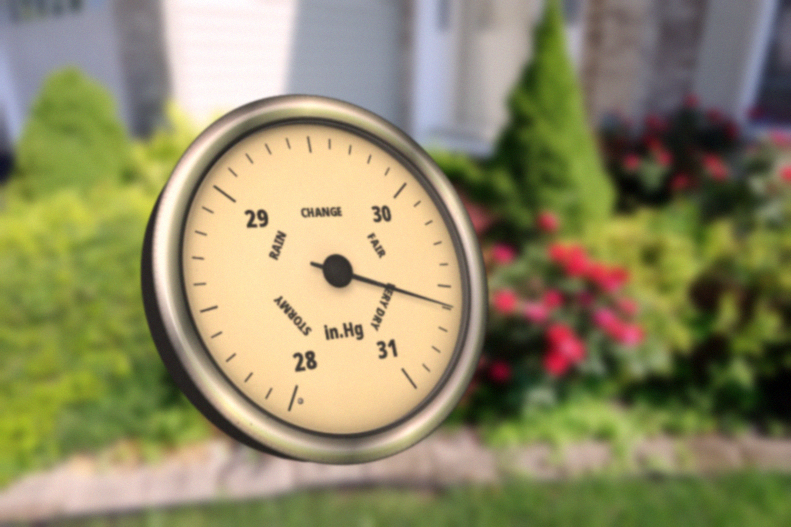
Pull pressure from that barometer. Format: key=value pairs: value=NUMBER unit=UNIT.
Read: value=30.6 unit=inHg
